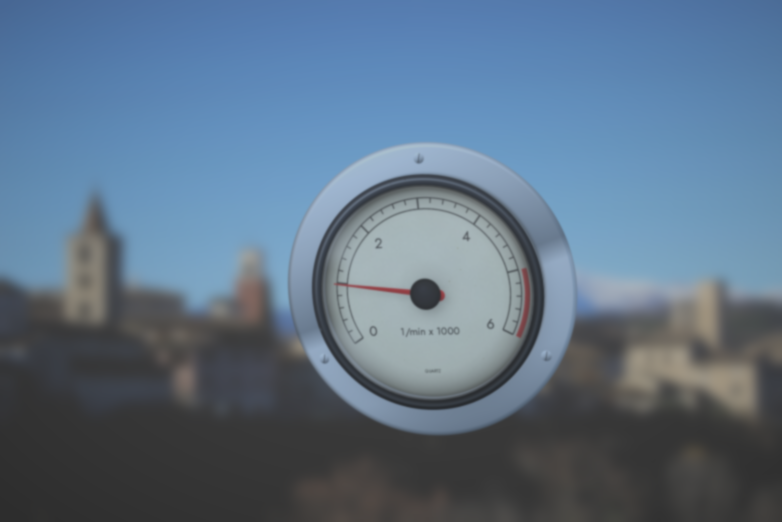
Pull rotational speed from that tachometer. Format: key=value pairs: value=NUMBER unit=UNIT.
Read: value=1000 unit=rpm
